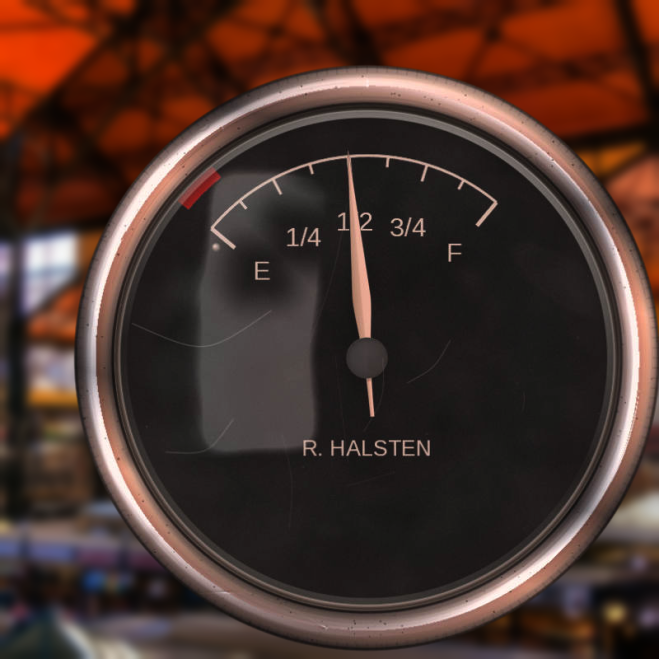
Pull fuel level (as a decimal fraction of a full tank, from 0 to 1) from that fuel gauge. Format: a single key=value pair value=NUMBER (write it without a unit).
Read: value=0.5
